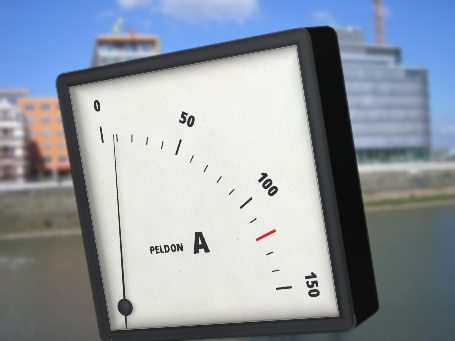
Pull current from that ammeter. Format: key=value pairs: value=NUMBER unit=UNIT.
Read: value=10 unit=A
